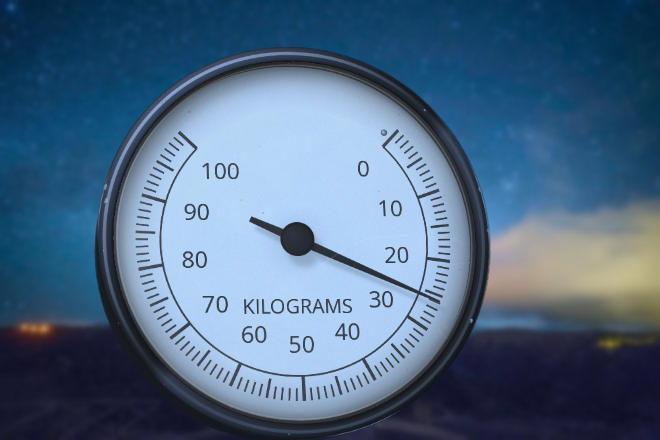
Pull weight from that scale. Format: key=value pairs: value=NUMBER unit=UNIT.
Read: value=26 unit=kg
